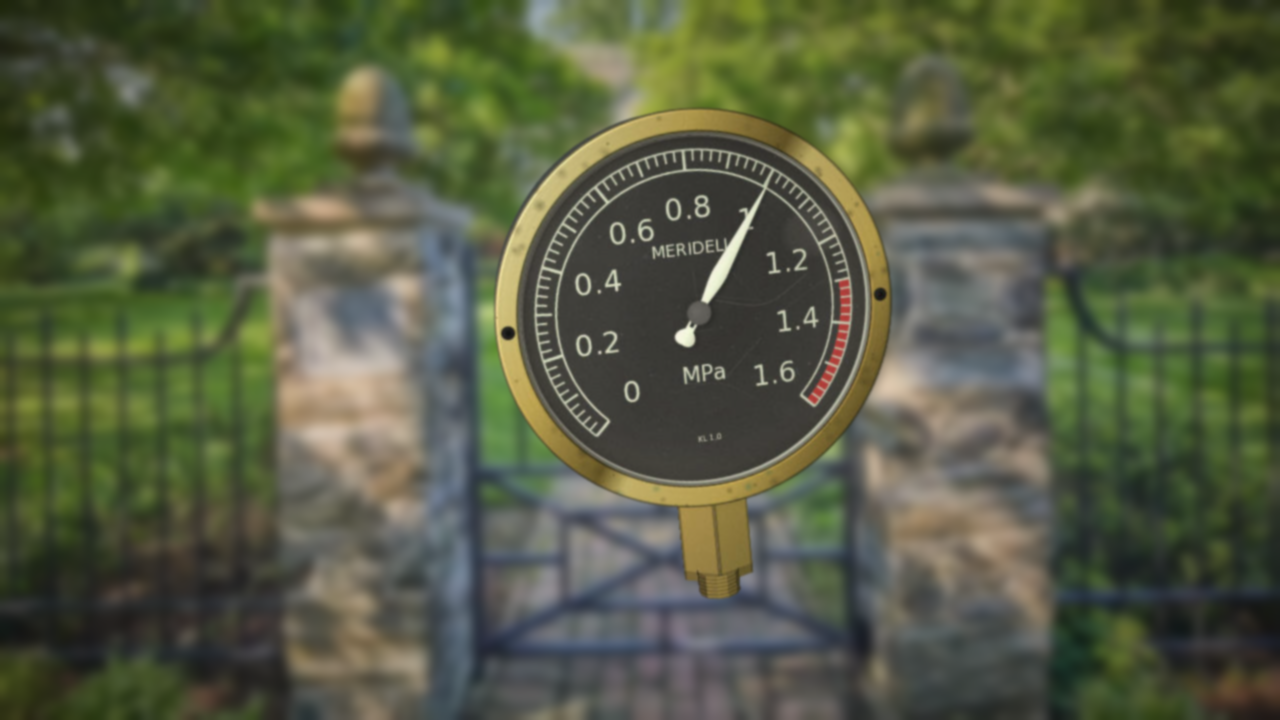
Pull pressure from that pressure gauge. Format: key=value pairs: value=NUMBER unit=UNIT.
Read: value=1 unit=MPa
